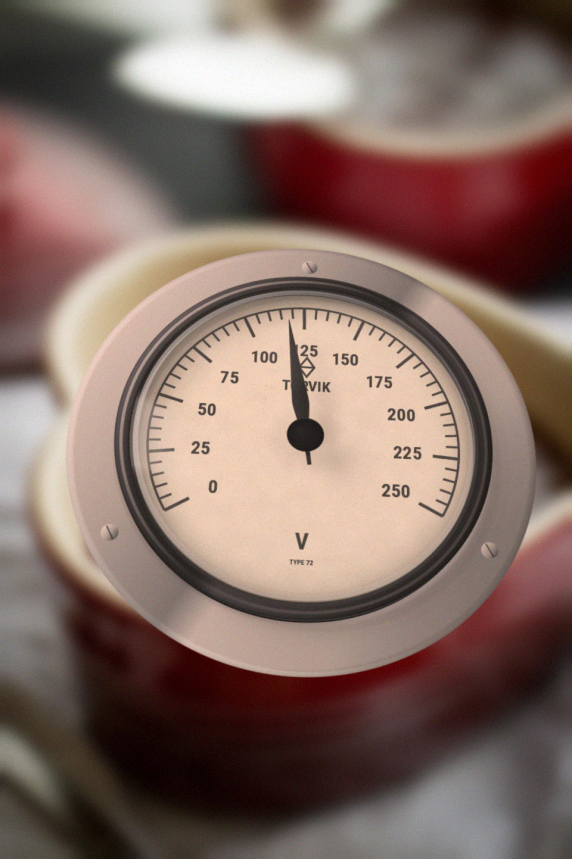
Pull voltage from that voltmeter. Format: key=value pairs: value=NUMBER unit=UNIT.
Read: value=117.5 unit=V
